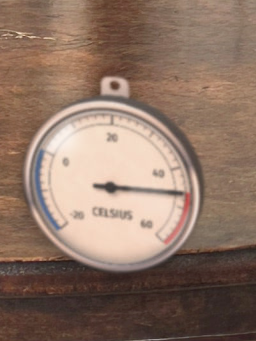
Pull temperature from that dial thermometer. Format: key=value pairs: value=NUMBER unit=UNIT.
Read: value=46 unit=°C
